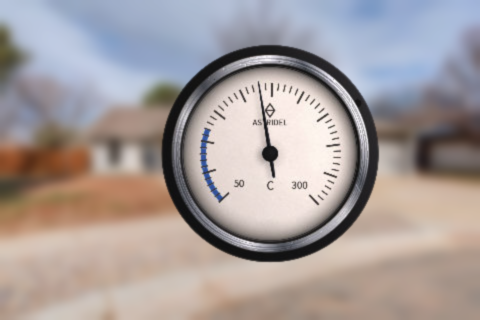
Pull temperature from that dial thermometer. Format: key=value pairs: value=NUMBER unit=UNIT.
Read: value=165 unit=°C
